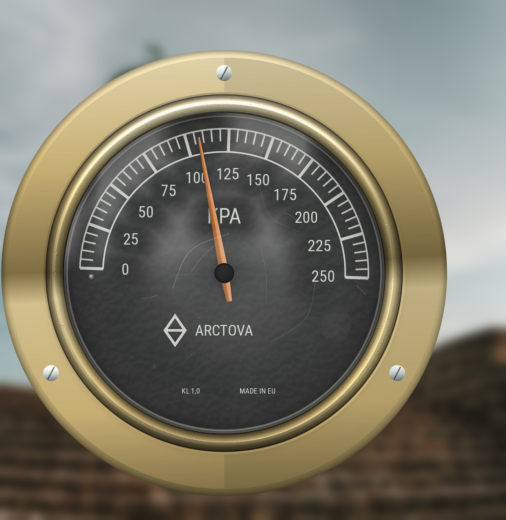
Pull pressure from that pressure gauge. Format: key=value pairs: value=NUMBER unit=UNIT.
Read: value=107.5 unit=kPa
